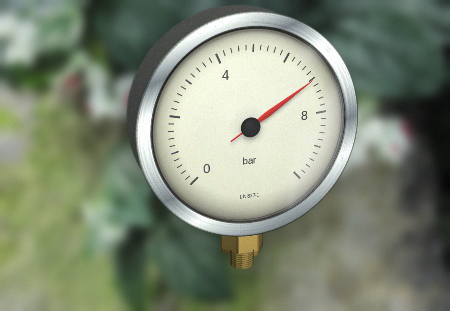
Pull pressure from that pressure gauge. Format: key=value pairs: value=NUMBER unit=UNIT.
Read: value=7 unit=bar
